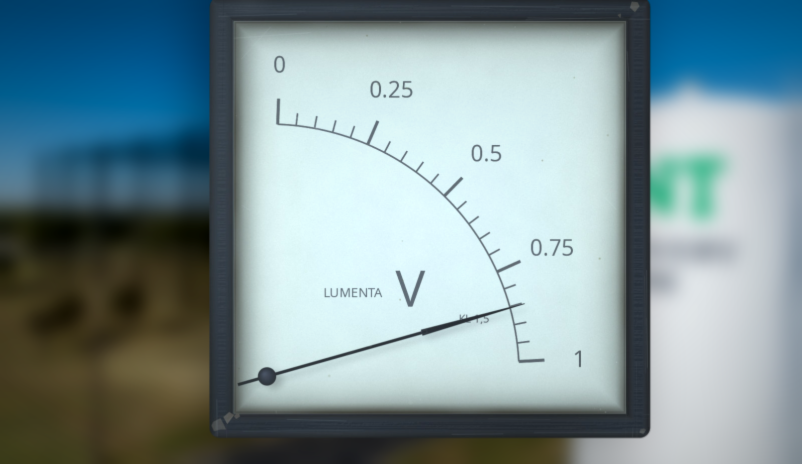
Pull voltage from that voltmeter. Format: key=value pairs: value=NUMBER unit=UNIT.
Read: value=0.85 unit=V
